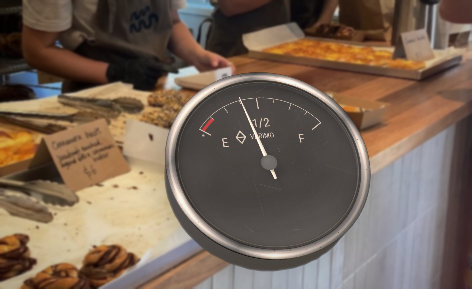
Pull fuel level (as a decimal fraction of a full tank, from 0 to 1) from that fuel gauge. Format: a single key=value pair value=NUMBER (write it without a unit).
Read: value=0.375
